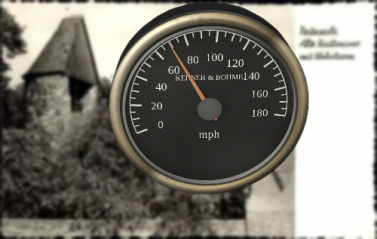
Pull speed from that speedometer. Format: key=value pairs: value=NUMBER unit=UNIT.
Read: value=70 unit=mph
